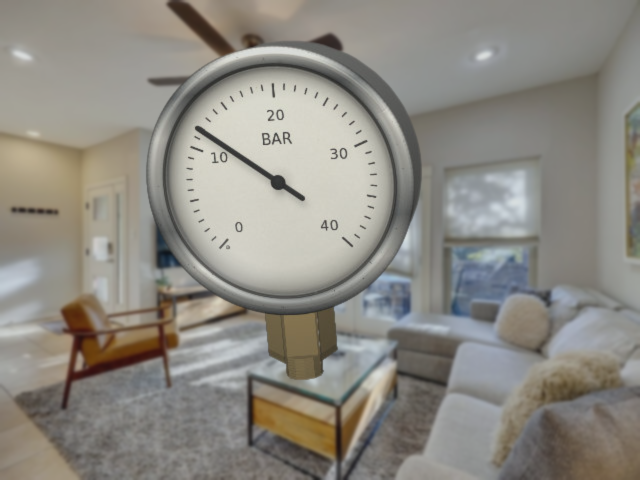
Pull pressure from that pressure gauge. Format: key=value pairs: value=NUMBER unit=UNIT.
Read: value=12 unit=bar
